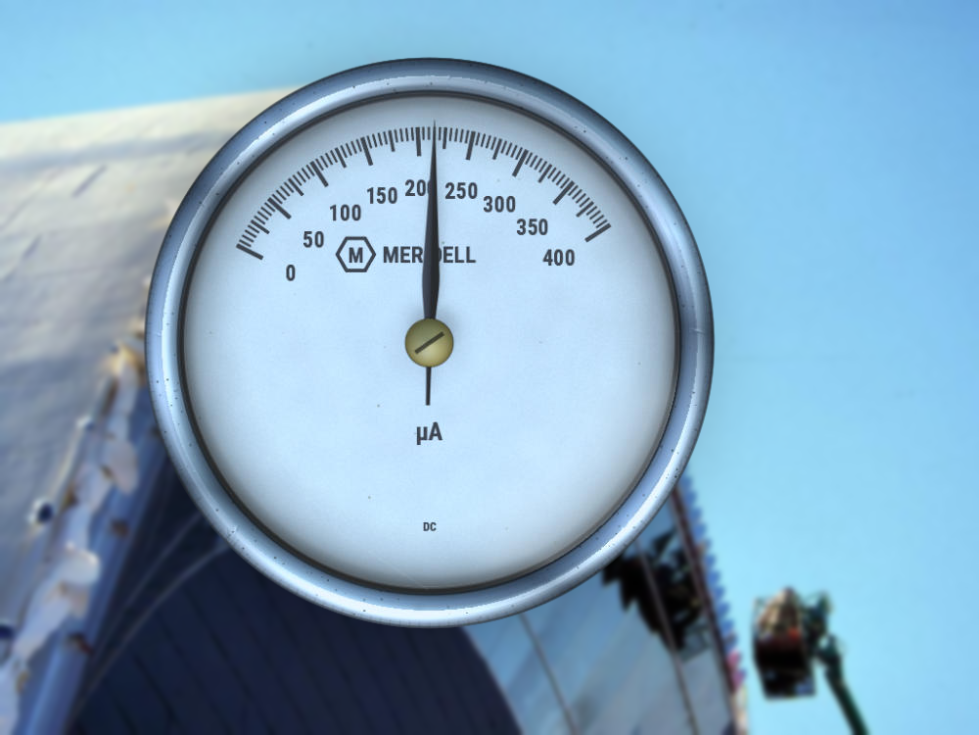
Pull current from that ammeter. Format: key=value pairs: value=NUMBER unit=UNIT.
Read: value=215 unit=µA
